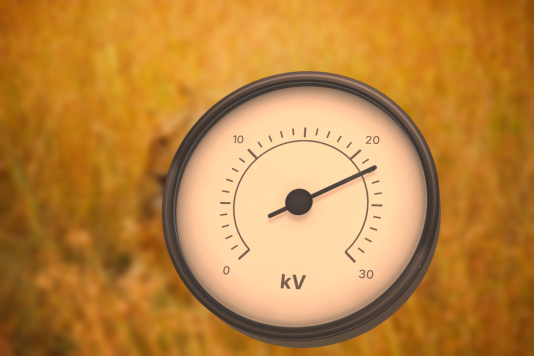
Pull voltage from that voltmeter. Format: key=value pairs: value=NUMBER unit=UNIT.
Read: value=22 unit=kV
